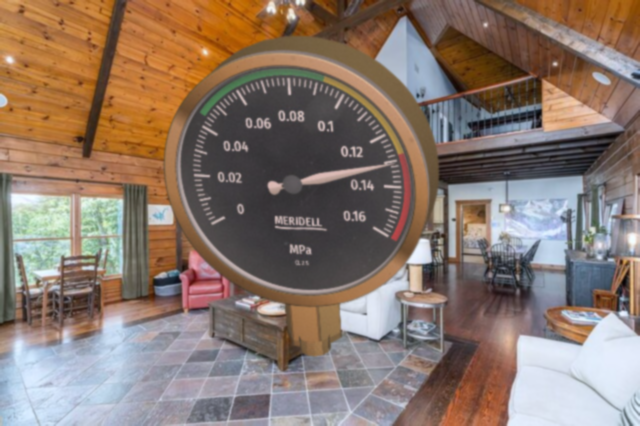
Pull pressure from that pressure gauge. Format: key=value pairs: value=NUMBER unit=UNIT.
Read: value=0.13 unit=MPa
